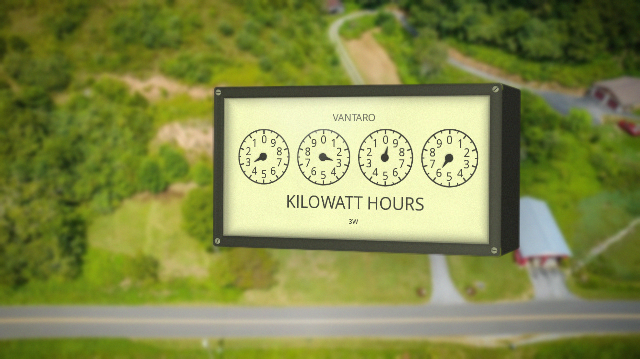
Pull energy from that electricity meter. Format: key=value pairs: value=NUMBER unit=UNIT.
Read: value=3296 unit=kWh
